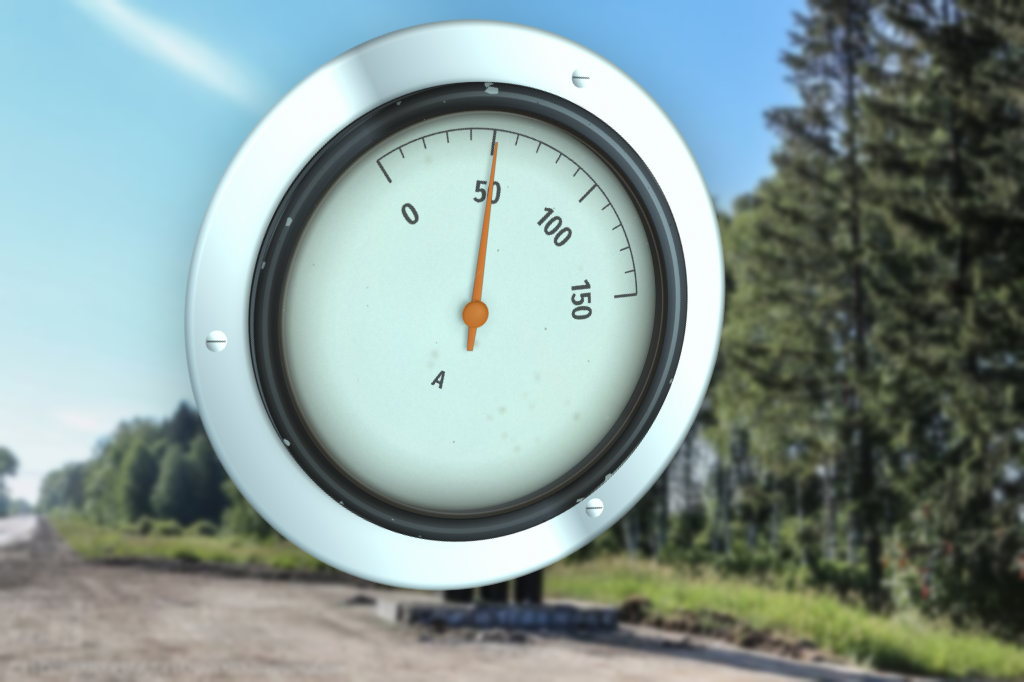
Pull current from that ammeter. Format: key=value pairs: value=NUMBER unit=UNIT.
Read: value=50 unit=A
